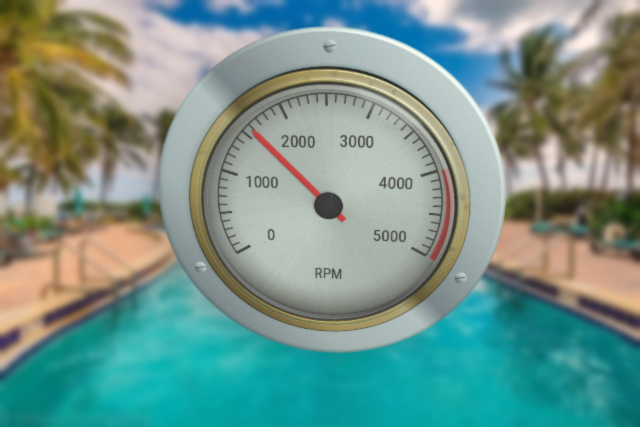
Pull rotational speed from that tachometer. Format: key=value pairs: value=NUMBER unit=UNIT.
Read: value=1600 unit=rpm
